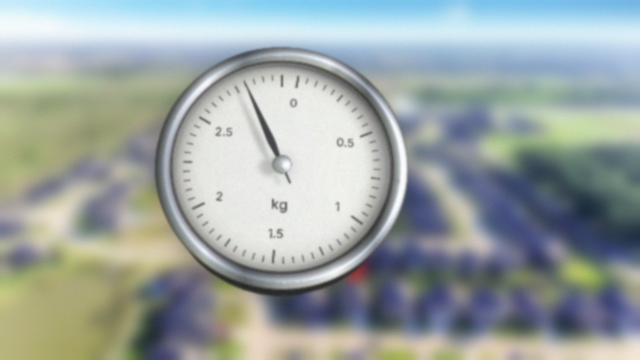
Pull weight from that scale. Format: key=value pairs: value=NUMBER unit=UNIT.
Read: value=2.8 unit=kg
